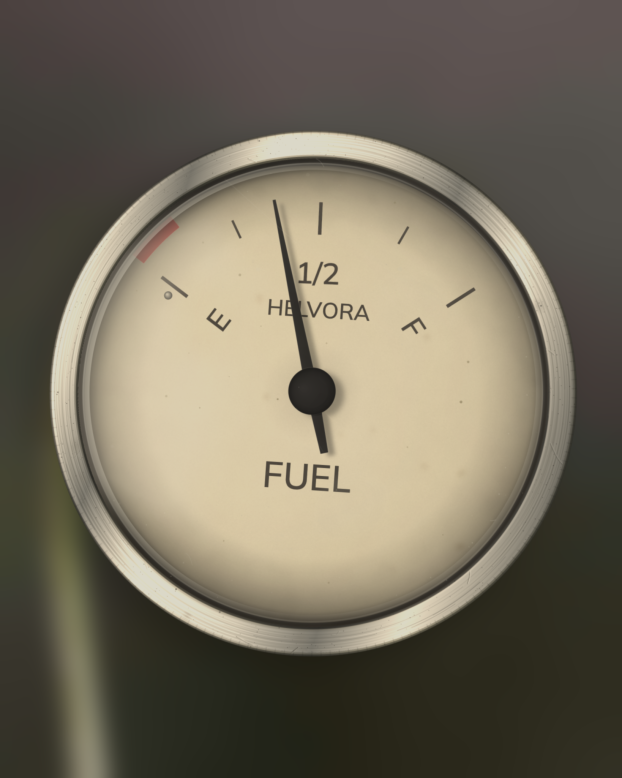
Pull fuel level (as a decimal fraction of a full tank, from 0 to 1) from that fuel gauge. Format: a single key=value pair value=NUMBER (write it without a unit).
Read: value=0.375
